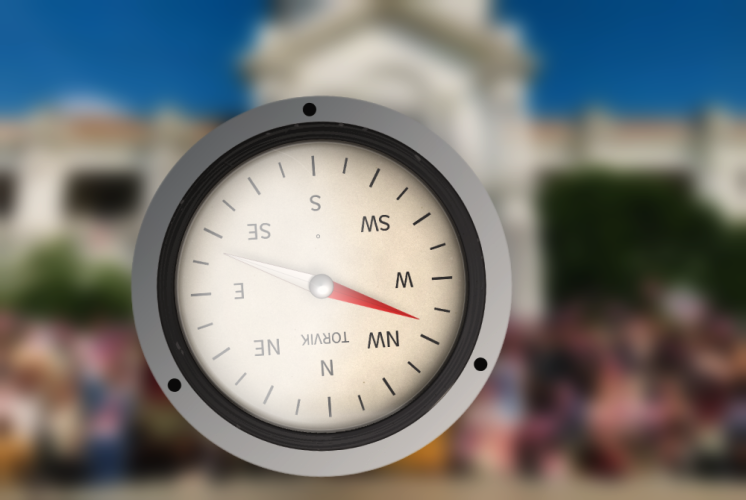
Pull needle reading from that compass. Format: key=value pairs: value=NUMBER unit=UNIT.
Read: value=292.5 unit=°
